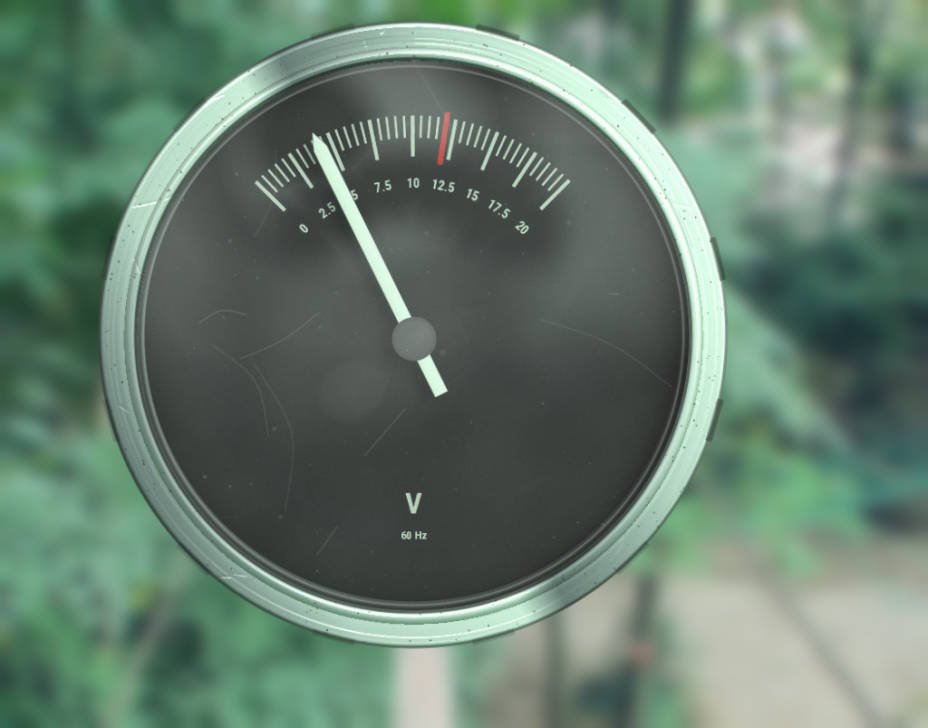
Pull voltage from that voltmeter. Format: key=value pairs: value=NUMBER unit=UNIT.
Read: value=4.25 unit=V
